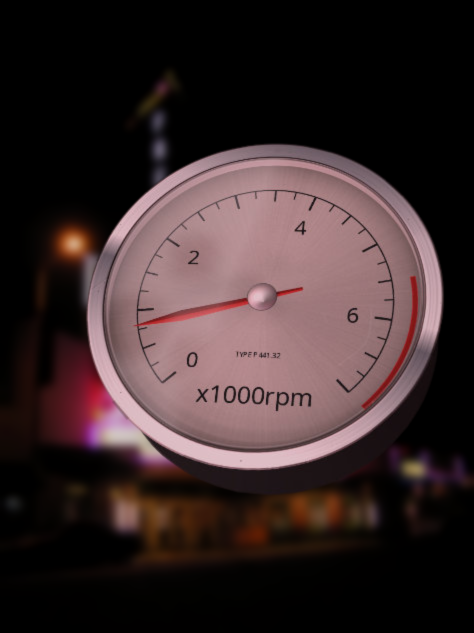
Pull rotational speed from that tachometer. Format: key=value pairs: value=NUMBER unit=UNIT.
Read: value=750 unit=rpm
